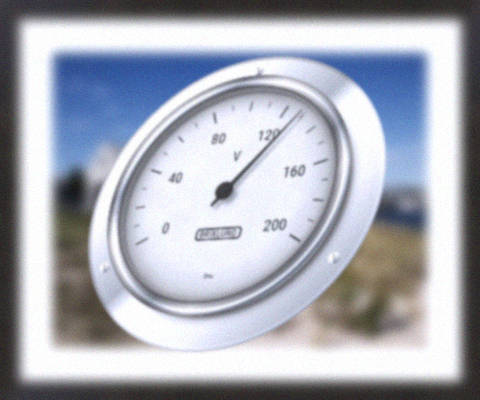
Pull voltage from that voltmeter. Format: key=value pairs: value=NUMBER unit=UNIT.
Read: value=130 unit=V
